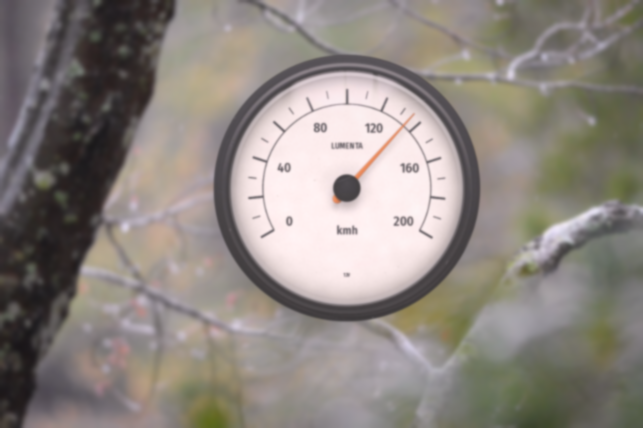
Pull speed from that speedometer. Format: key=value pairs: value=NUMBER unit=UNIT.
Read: value=135 unit=km/h
